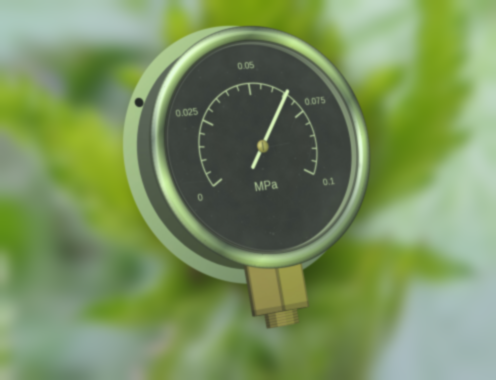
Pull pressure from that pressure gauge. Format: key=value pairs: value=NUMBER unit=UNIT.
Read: value=0.065 unit=MPa
